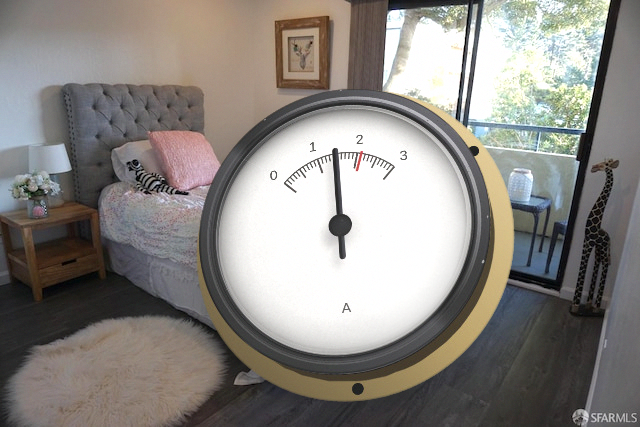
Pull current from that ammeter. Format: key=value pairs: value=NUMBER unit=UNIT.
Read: value=1.5 unit=A
